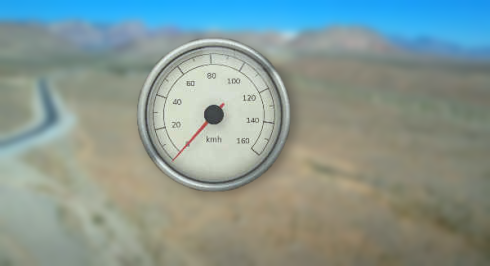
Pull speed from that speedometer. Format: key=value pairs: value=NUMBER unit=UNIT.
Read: value=0 unit=km/h
